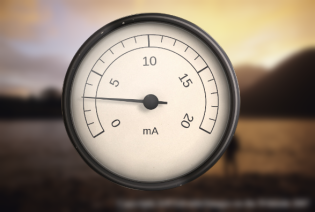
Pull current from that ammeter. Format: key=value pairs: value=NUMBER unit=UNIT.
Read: value=3 unit=mA
